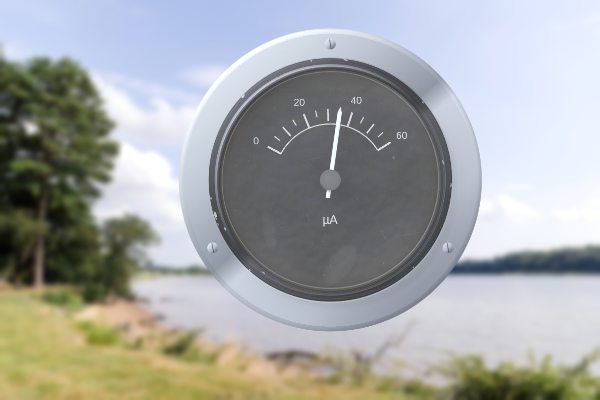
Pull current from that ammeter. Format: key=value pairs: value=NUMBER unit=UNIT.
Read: value=35 unit=µA
